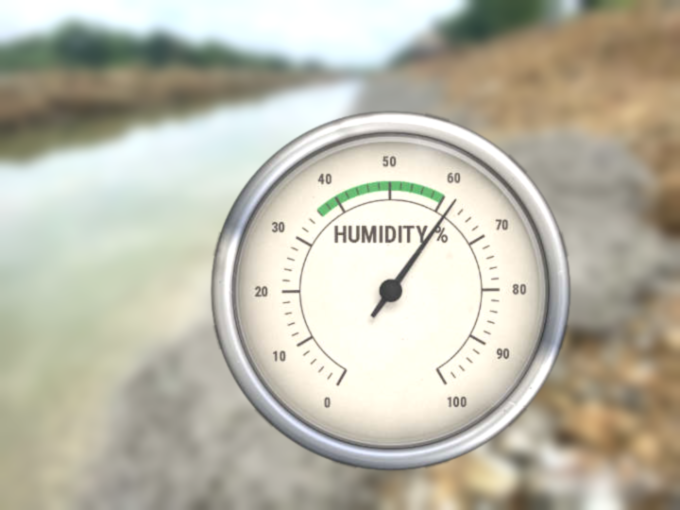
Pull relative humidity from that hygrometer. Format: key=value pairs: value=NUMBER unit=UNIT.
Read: value=62 unit=%
